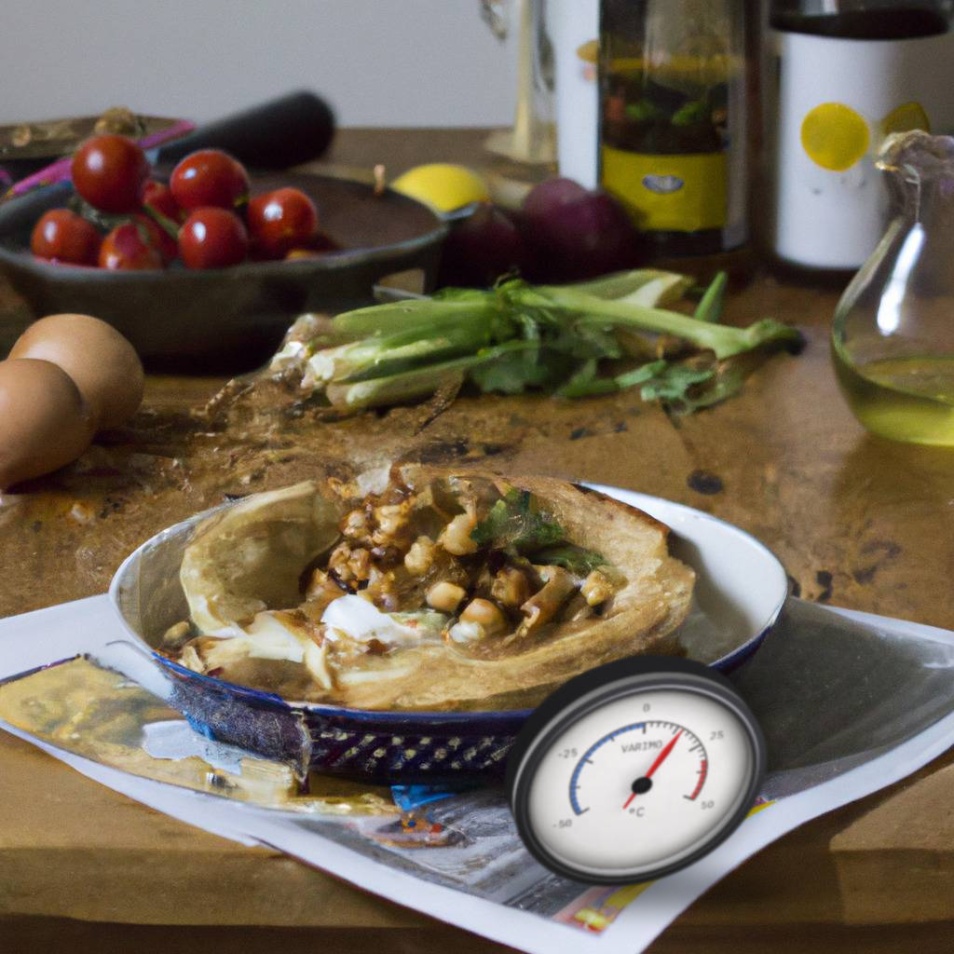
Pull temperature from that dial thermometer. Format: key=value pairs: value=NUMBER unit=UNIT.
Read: value=12.5 unit=°C
